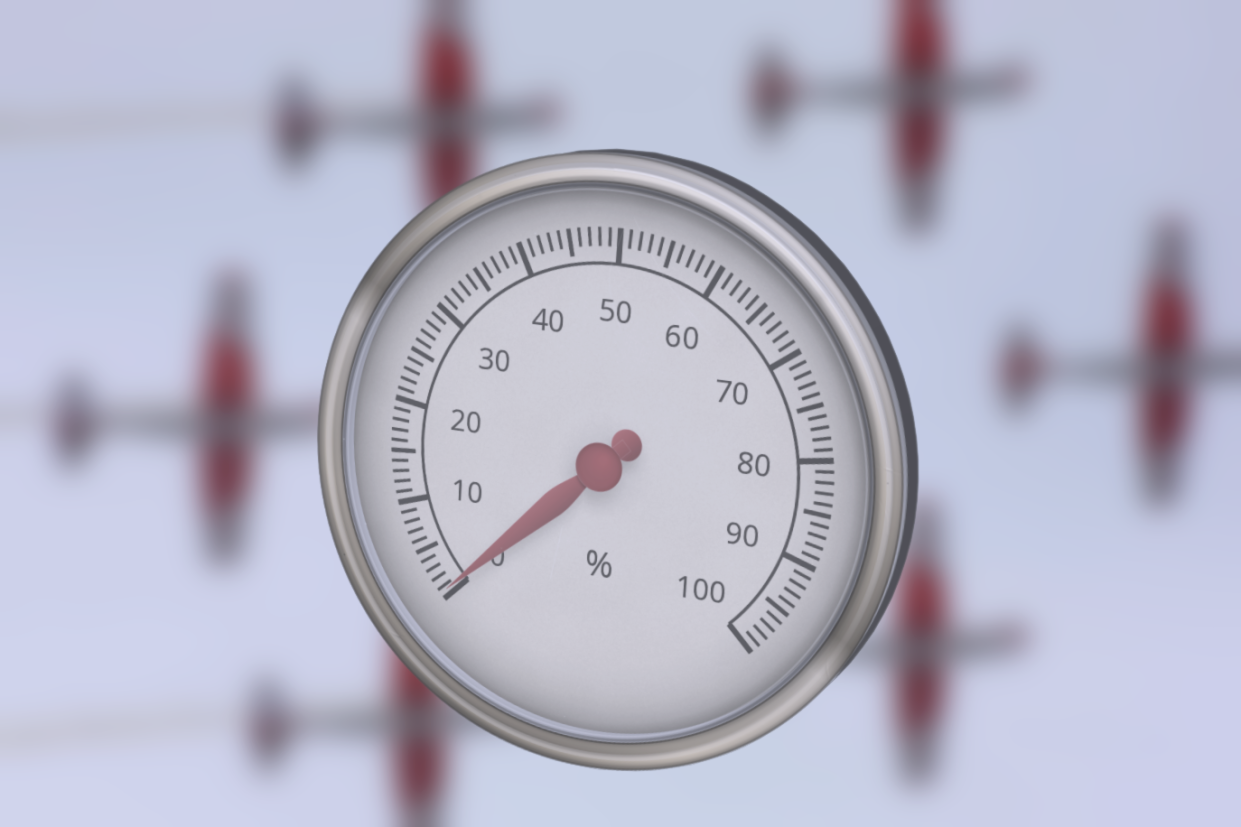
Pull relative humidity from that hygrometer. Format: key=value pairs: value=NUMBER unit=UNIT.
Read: value=0.5 unit=%
